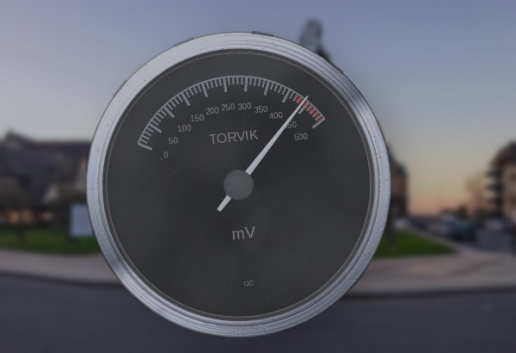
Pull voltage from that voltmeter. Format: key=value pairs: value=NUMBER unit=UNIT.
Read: value=440 unit=mV
